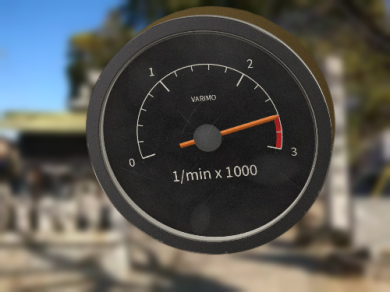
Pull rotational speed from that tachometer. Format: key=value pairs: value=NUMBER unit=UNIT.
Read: value=2600 unit=rpm
